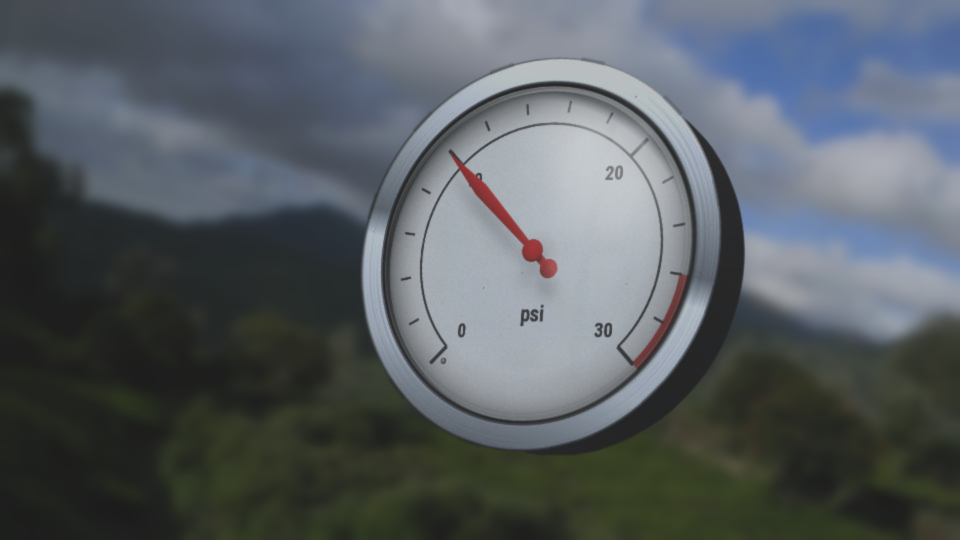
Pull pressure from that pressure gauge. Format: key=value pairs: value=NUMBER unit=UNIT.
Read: value=10 unit=psi
